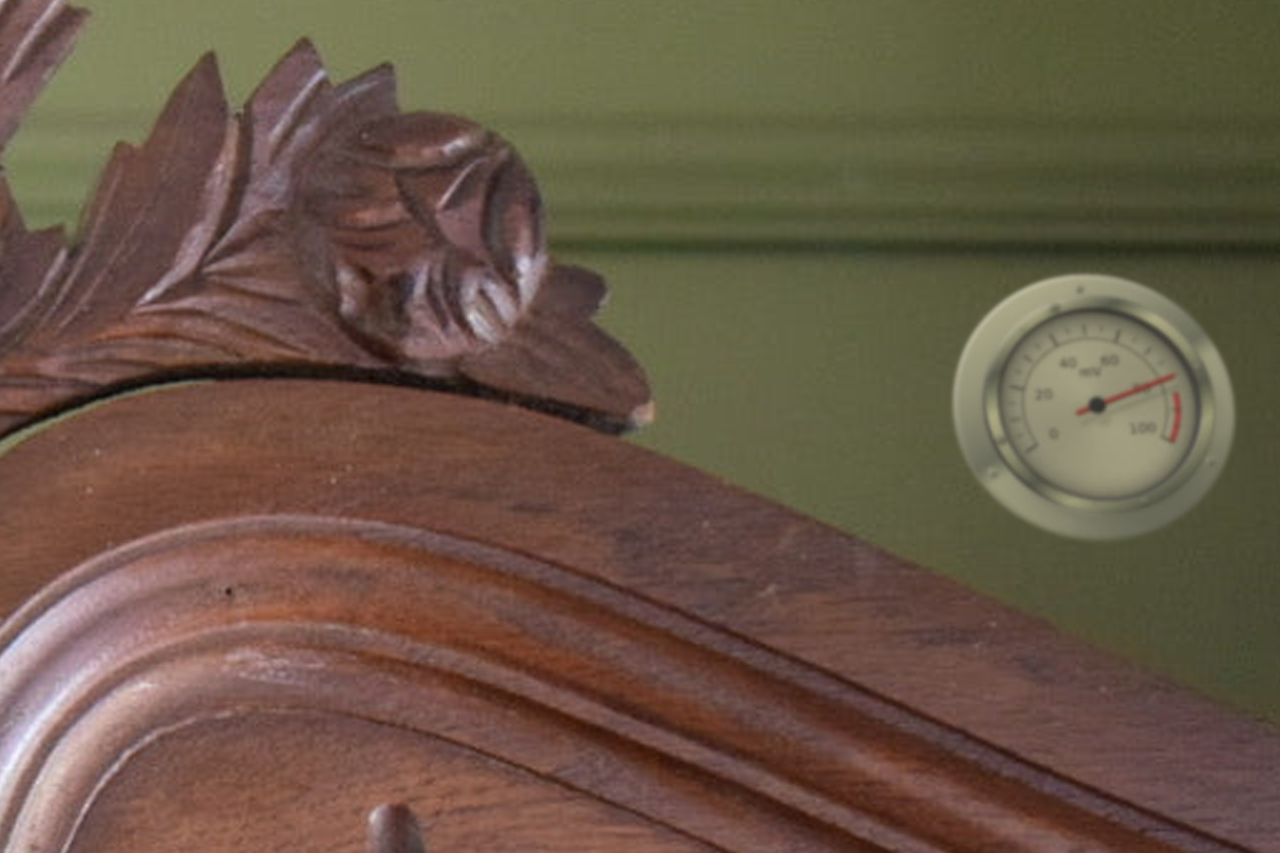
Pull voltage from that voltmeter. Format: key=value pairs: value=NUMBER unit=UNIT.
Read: value=80 unit=mV
